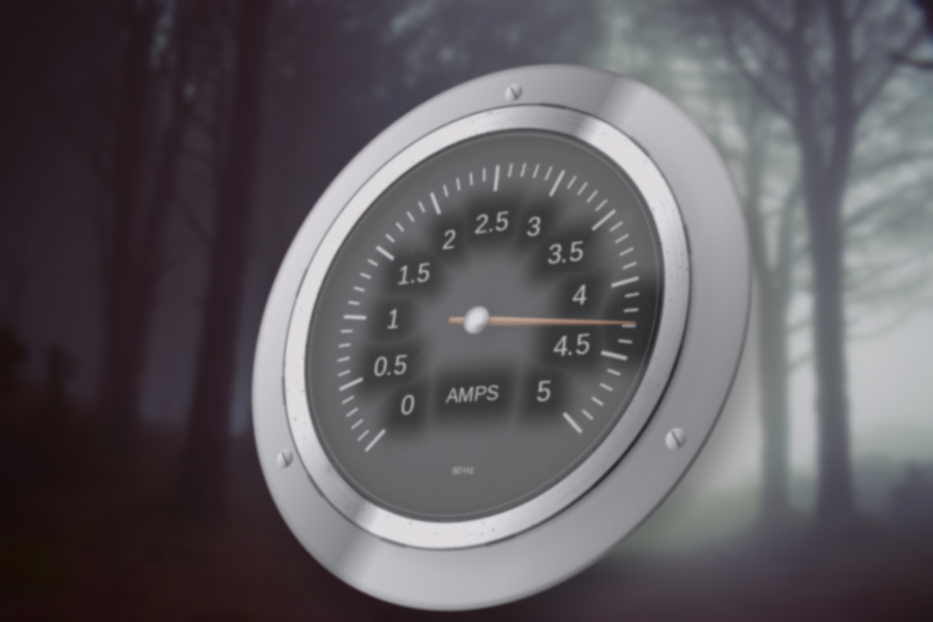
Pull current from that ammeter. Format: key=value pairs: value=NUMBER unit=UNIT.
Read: value=4.3 unit=A
